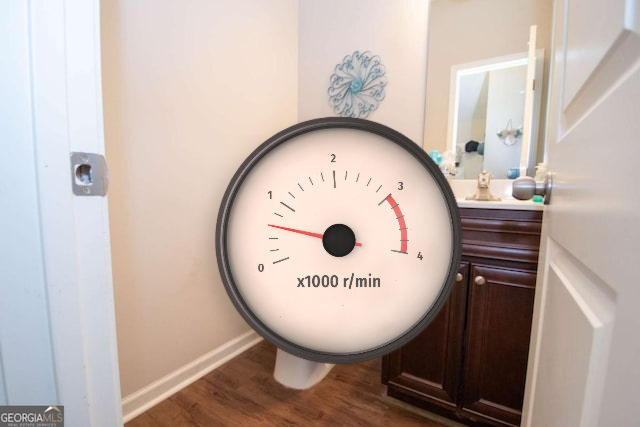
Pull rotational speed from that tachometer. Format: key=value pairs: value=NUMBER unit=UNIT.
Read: value=600 unit=rpm
